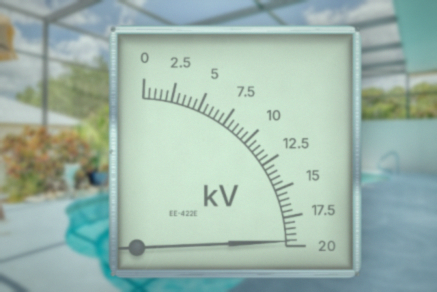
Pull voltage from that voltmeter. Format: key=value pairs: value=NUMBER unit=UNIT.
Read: value=19.5 unit=kV
